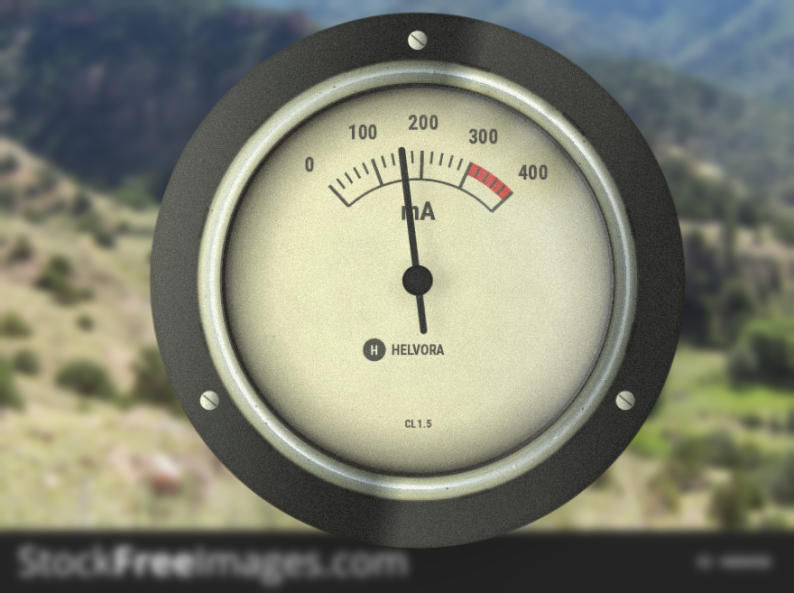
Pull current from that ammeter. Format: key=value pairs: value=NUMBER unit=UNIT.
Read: value=160 unit=mA
